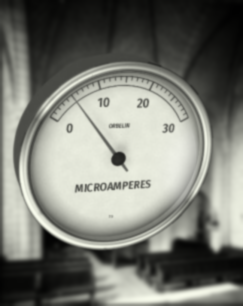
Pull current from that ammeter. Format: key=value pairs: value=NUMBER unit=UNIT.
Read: value=5 unit=µA
